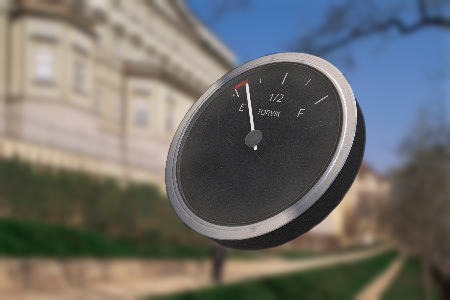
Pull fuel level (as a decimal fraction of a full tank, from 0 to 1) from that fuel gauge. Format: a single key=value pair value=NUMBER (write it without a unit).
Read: value=0.125
